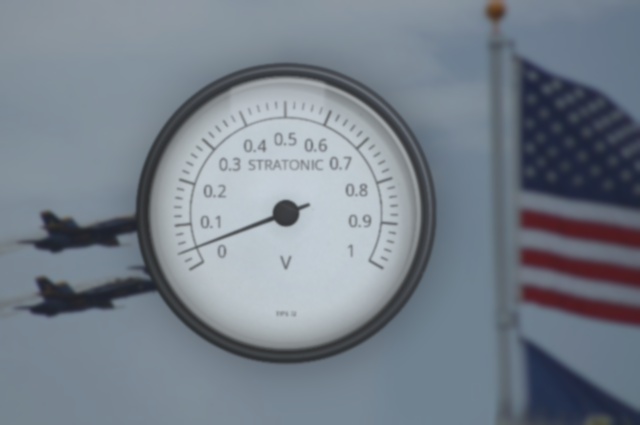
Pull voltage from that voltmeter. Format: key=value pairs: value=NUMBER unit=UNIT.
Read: value=0.04 unit=V
